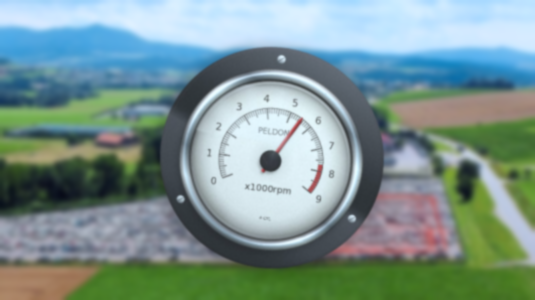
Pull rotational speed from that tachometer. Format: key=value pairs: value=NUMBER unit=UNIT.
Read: value=5500 unit=rpm
